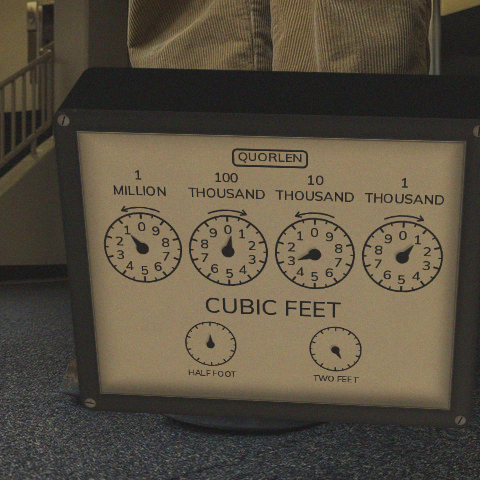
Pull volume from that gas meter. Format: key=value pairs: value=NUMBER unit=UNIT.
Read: value=103100 unit=ft³
